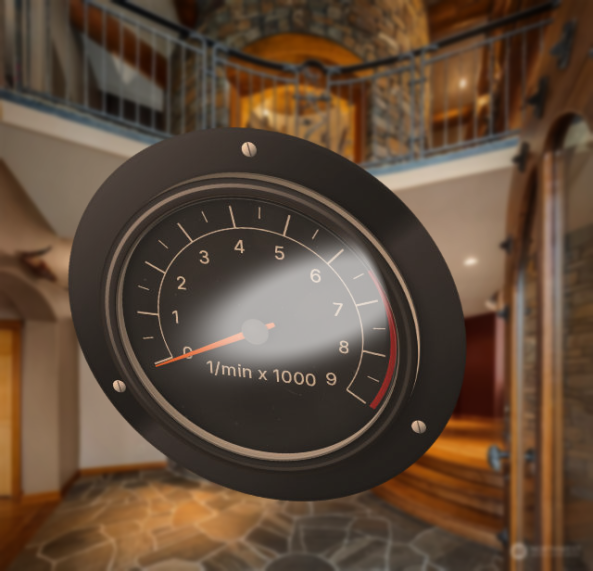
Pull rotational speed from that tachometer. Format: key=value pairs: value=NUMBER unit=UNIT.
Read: value=0 unit=rpm
